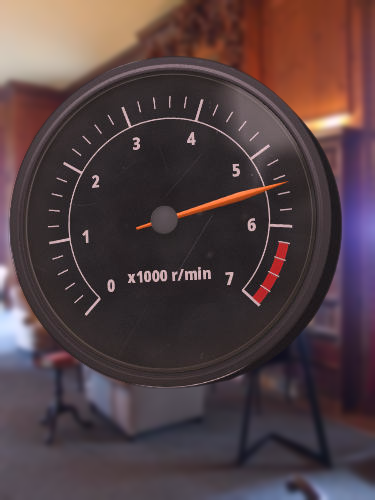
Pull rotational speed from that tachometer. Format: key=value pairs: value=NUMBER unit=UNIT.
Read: value=5500 unit=rpm
